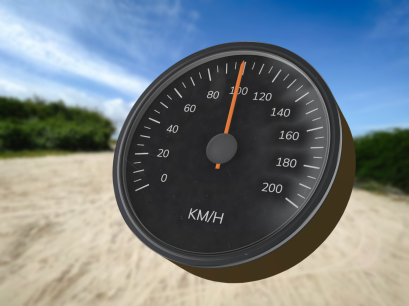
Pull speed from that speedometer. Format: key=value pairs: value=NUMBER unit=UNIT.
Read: value=100 unit=km/h
